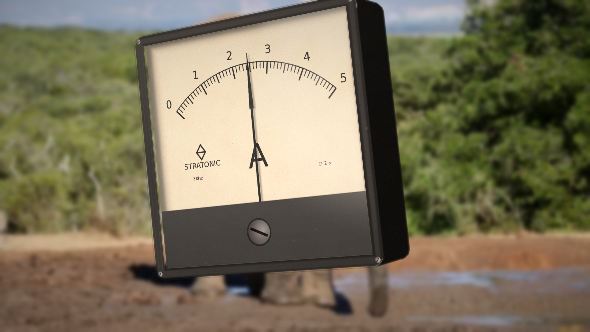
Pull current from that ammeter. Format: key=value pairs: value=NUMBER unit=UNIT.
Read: value=2.5 unit=A
